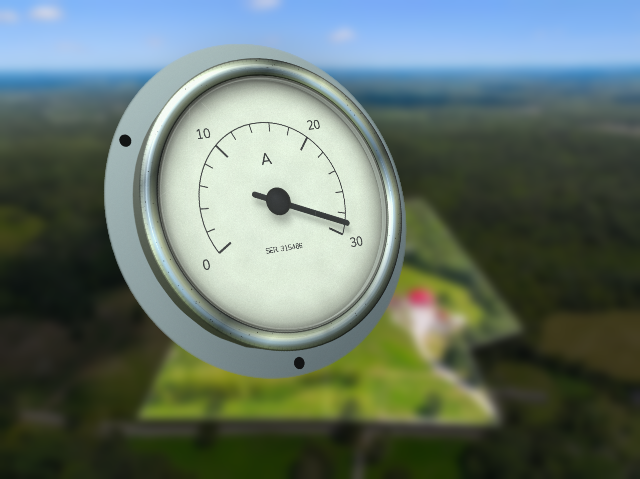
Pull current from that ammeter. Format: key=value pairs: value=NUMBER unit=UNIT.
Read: value=29 unit=A
